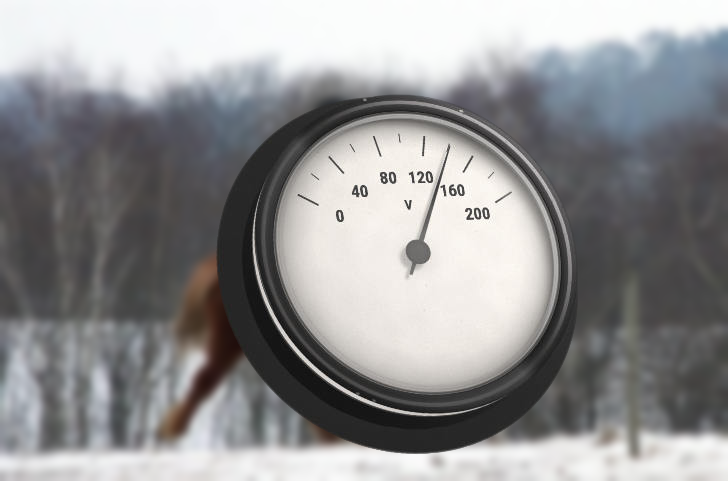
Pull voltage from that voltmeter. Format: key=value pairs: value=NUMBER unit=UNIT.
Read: value=140 unit=V
